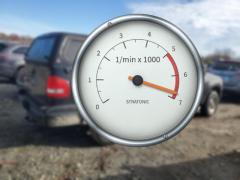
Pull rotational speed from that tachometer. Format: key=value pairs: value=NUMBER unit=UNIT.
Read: value=6750 unit=rpm
